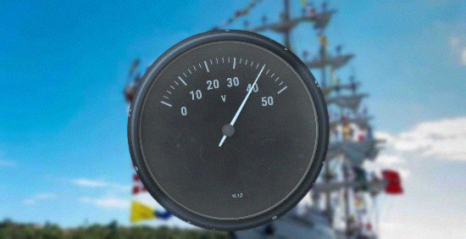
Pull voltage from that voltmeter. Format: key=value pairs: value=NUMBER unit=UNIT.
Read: value=40 unit=V
